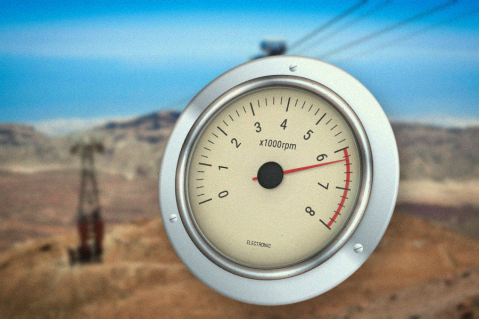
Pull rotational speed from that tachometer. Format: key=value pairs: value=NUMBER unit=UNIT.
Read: value=6300 unit=rpm
